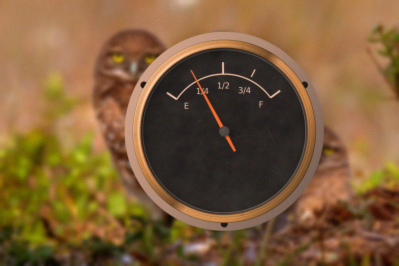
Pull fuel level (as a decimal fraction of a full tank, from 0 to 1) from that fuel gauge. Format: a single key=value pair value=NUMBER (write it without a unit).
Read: value=0.25
